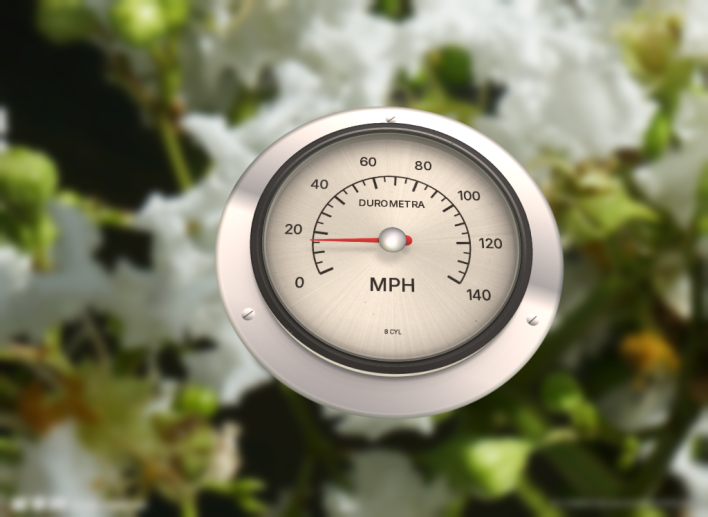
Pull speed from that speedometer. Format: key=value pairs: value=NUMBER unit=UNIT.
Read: value=15 unit=mph
